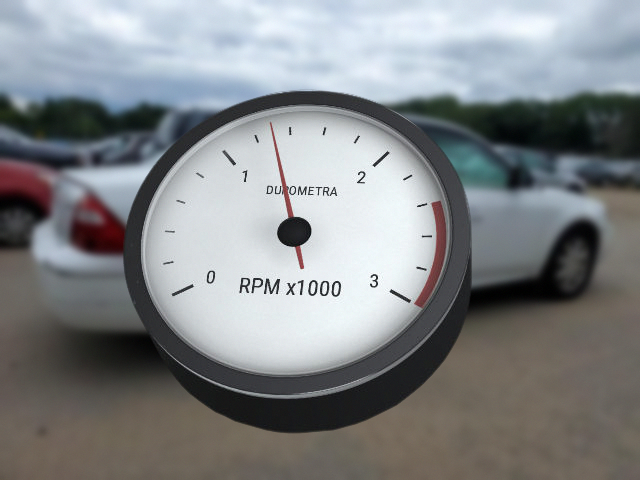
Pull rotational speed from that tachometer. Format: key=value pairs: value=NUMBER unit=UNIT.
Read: value=1300 unit=rpm
